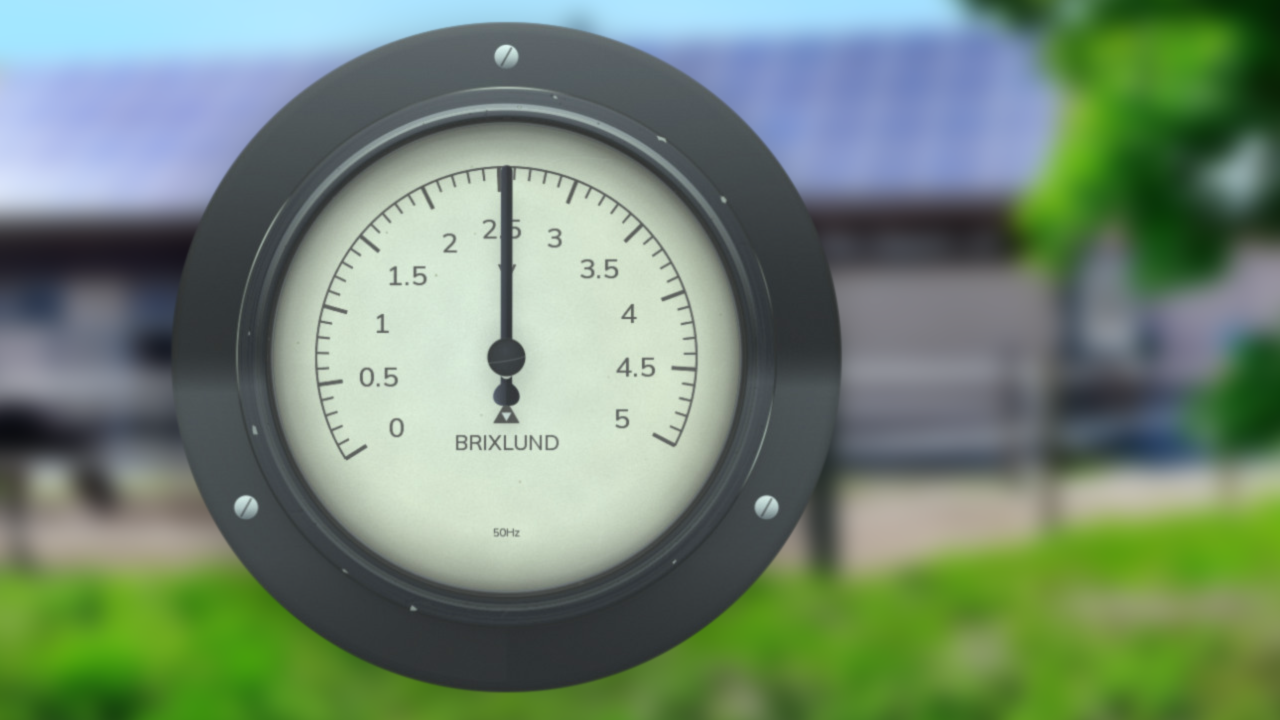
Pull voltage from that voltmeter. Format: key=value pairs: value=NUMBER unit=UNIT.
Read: value=2.55 unit=V
